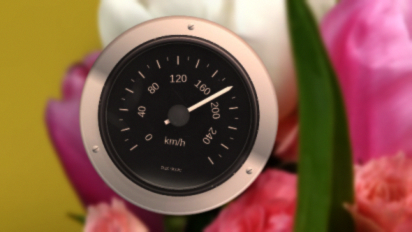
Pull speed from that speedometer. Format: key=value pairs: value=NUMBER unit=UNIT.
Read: value=180 unit=km/h
